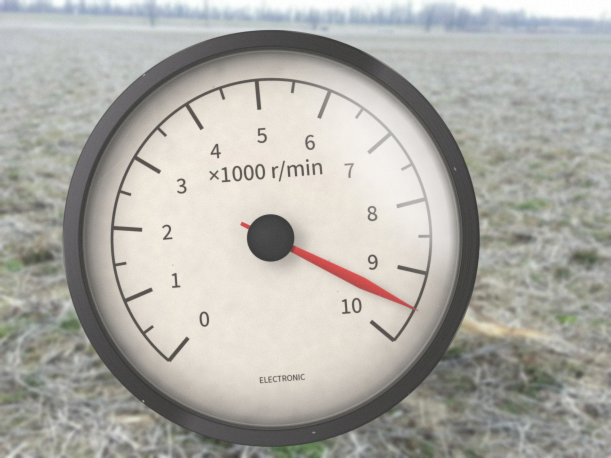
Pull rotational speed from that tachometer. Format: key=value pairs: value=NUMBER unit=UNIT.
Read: value=9500 unit=rpm
